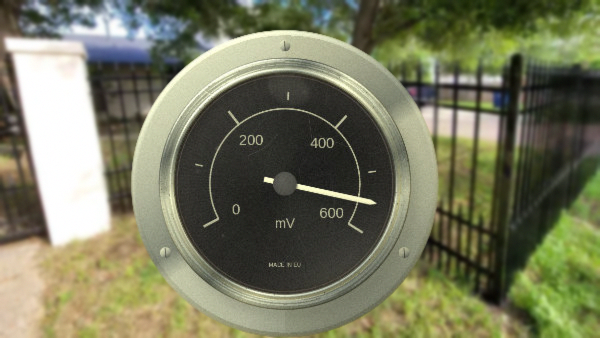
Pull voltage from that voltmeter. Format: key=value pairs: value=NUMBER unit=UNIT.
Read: value=550 unit=mV
